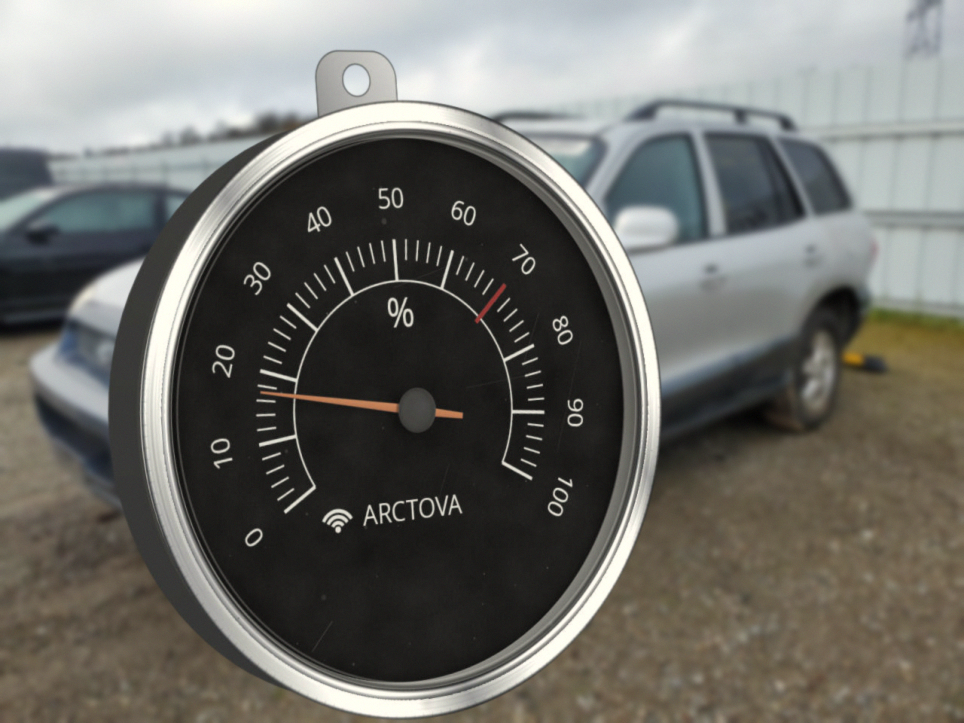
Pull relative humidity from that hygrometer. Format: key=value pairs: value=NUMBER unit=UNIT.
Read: value=17 unit=%
